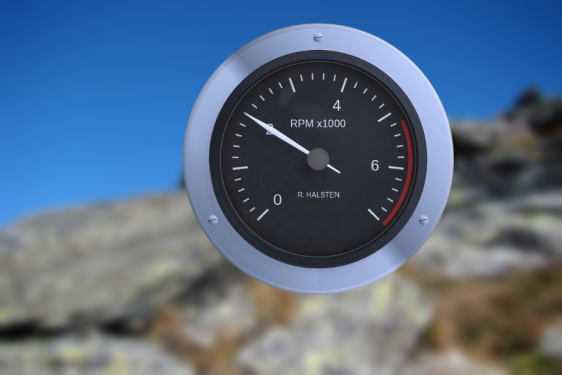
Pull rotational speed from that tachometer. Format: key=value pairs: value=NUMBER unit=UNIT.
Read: value=2000 unit=rpm
